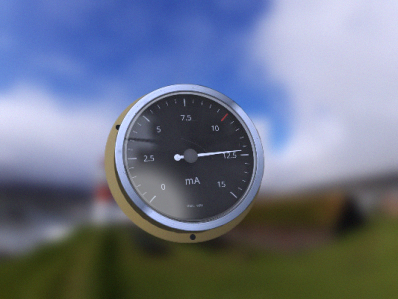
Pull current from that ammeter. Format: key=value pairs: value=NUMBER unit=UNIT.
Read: value=12.25 unit=mA
